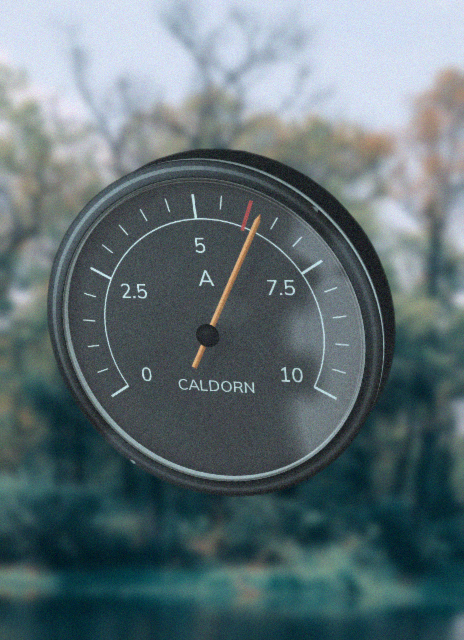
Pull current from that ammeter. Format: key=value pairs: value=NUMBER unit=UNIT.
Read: value=6.25 unit=A
